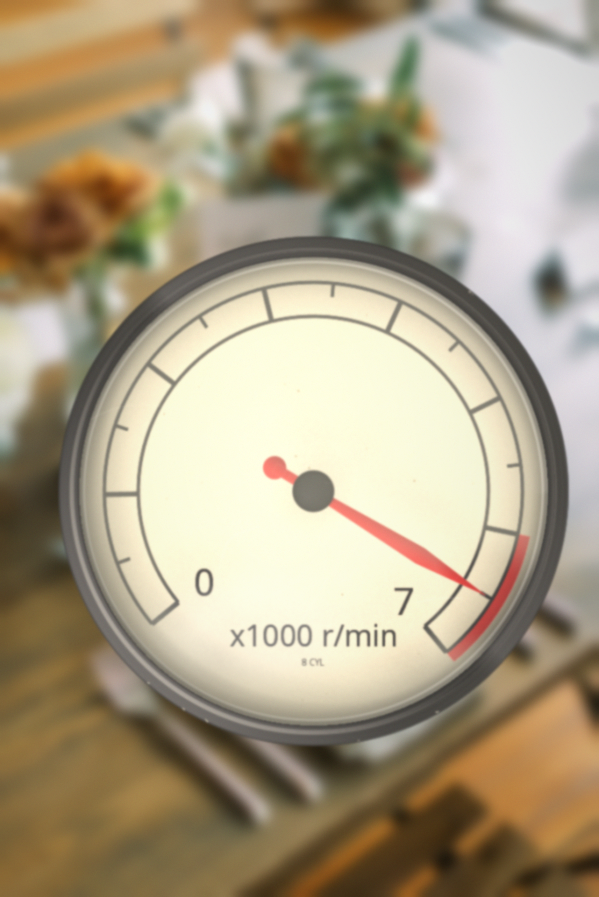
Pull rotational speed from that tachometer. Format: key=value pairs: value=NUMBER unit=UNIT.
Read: value=6500 unit=rpm
